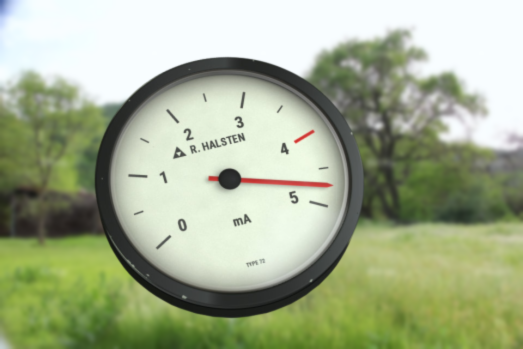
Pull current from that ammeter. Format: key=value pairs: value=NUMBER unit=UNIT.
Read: value=4.75 unit=mA
